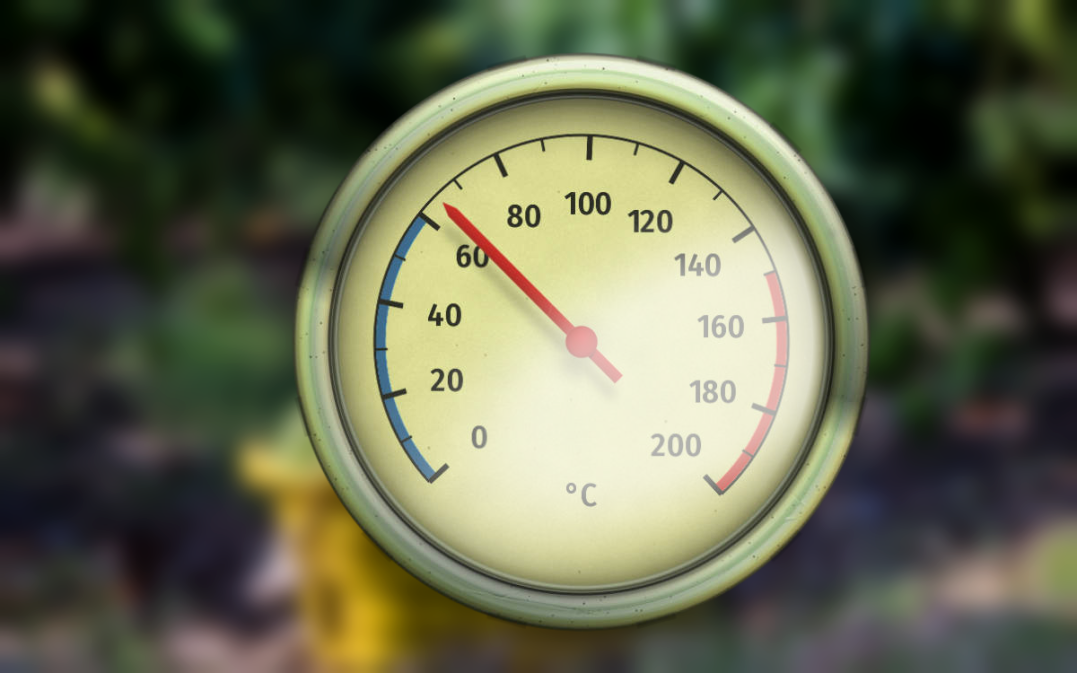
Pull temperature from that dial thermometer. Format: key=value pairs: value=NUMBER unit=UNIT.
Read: value=65 unit=°C
